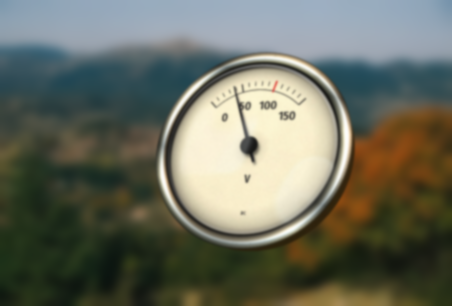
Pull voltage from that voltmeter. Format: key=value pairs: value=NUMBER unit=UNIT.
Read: value=40 unit=V
